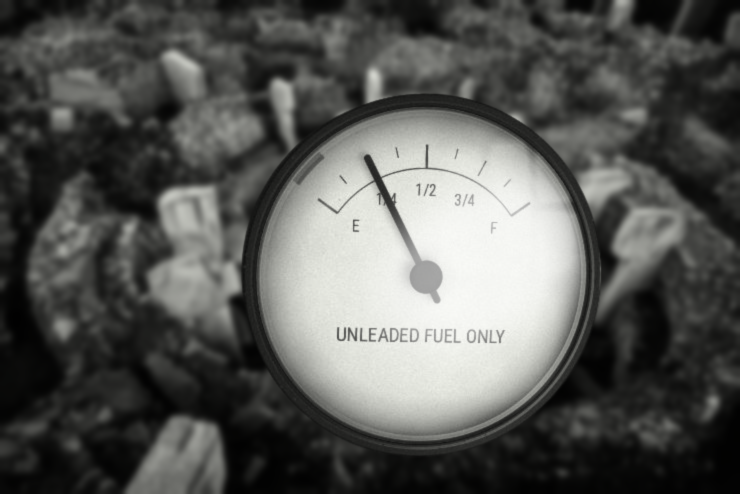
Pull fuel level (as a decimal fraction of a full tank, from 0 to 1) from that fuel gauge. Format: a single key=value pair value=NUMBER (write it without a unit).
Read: value=0.25
